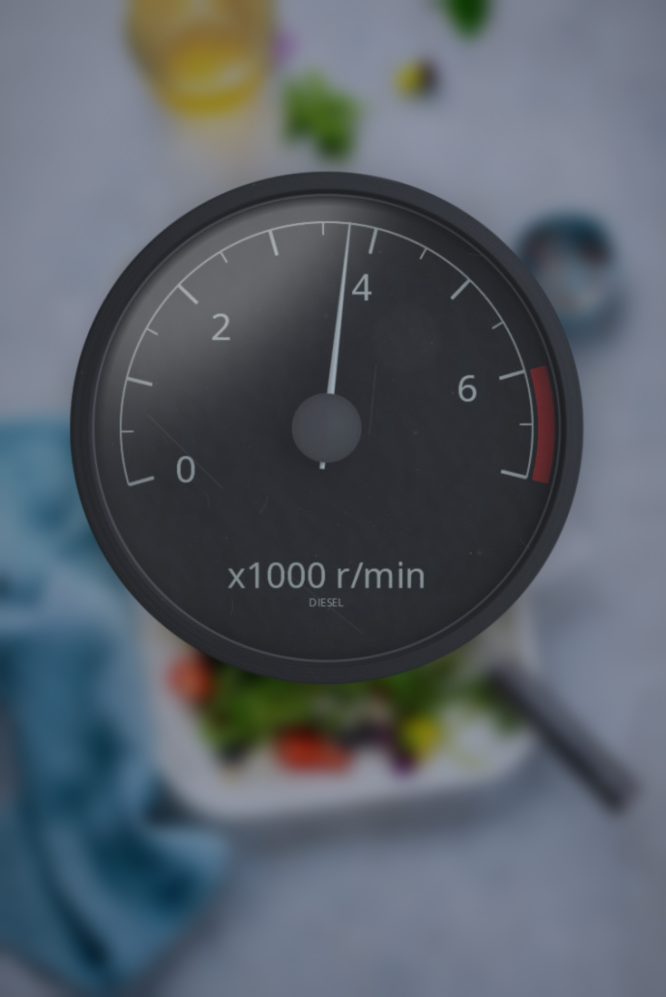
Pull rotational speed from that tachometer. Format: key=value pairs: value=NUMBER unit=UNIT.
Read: value=3750 unit=rpm
